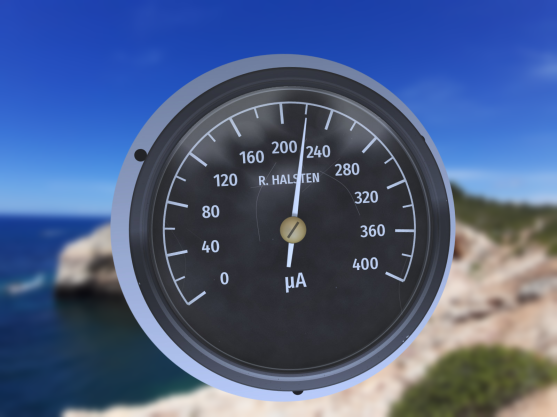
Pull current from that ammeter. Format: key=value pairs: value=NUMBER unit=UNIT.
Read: value=220 unit=µA
